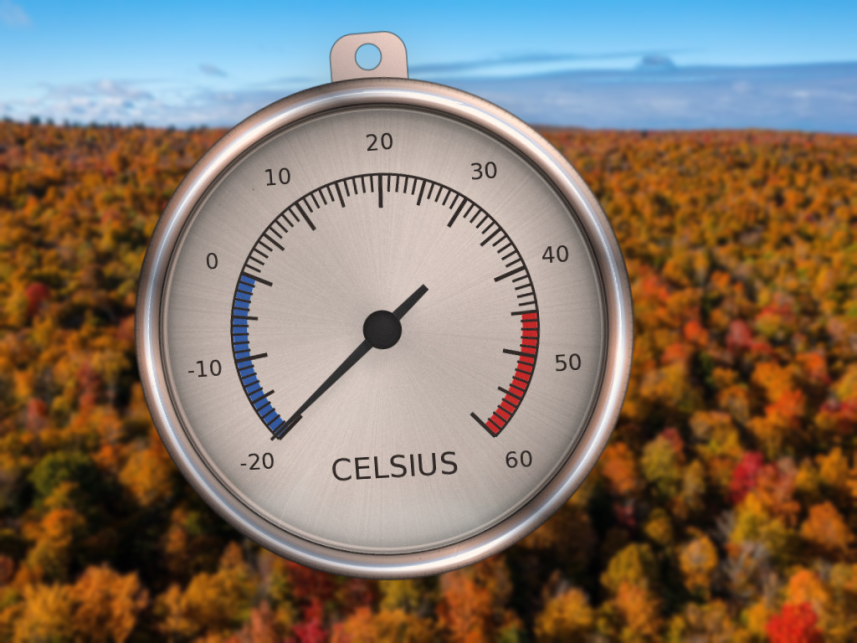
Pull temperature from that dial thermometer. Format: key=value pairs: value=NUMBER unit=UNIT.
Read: value=-19.5 unit=°C
